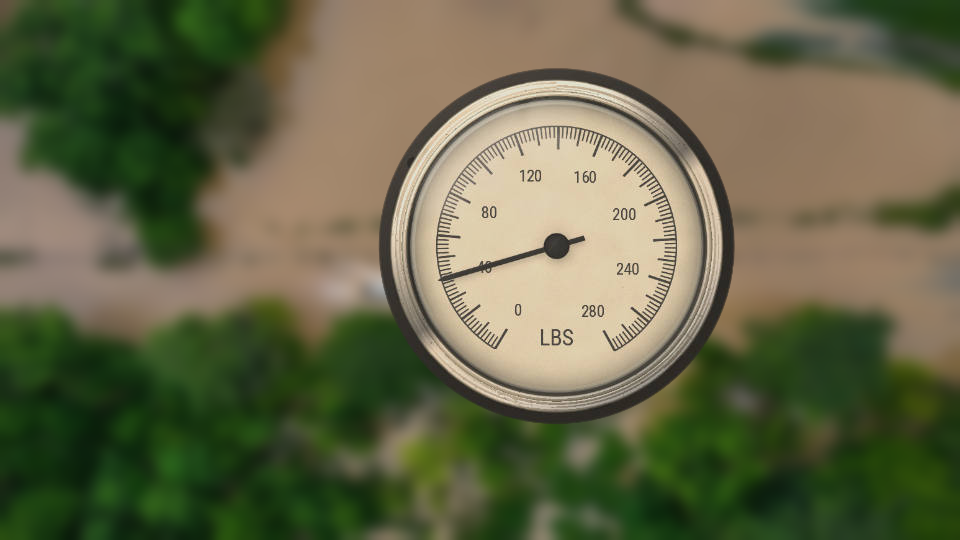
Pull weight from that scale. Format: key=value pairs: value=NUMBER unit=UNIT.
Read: value=40 unit=lb
